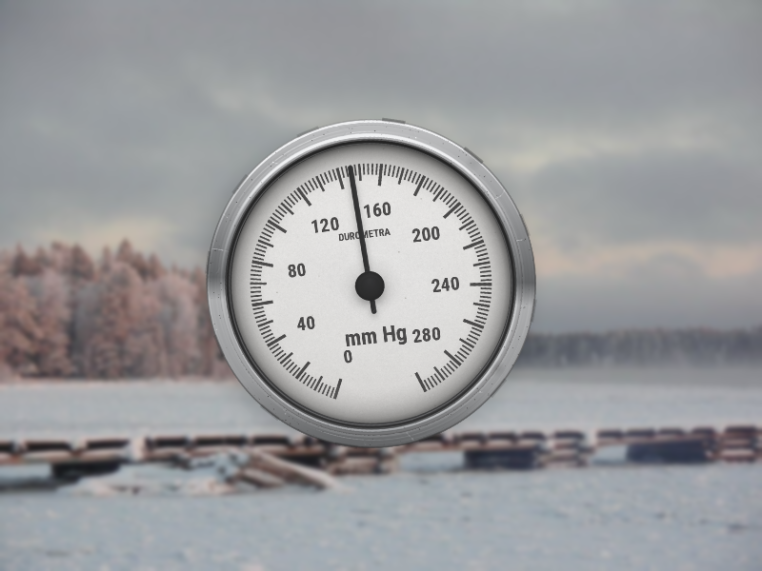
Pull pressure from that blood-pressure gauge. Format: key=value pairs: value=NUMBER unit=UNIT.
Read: value=146 unit=mmHg
